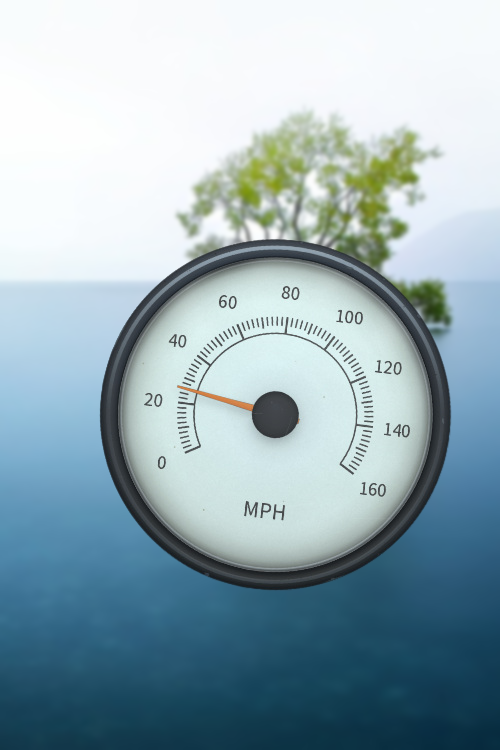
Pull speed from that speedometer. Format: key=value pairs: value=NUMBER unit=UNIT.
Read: value=26 unit=mph
